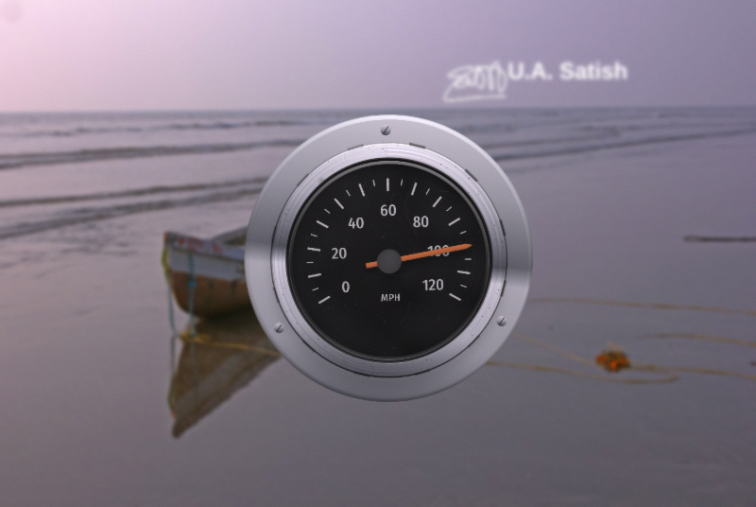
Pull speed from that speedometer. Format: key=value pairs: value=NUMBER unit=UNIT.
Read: value=100 unit=mph
